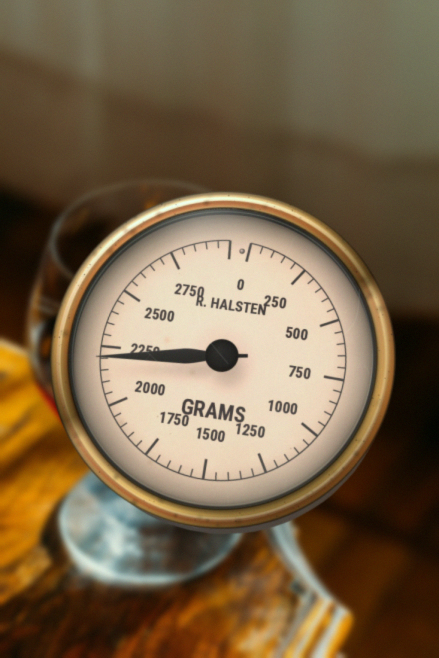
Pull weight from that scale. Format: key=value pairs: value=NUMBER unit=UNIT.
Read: value=2200 unit=g
